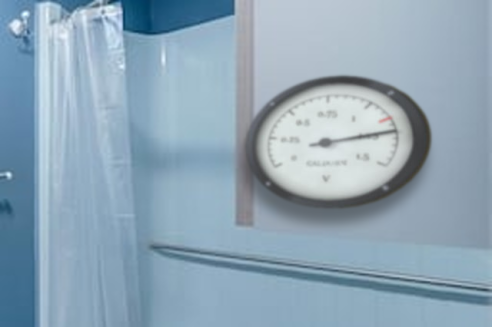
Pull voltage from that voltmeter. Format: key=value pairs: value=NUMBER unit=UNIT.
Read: value=1.25 unit=V
